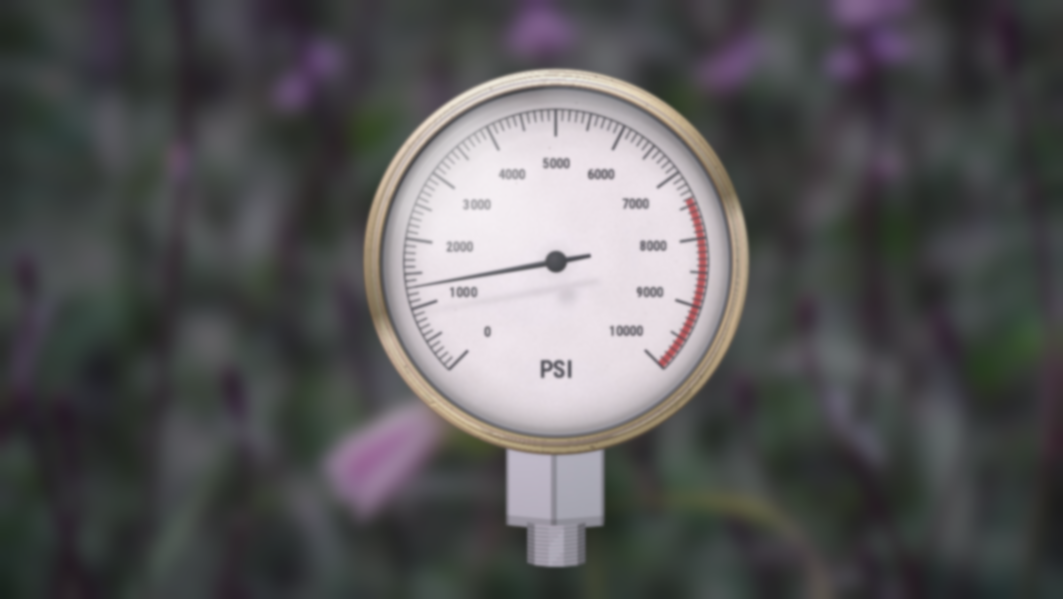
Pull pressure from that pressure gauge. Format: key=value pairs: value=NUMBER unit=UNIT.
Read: value=1300 unit=psi
